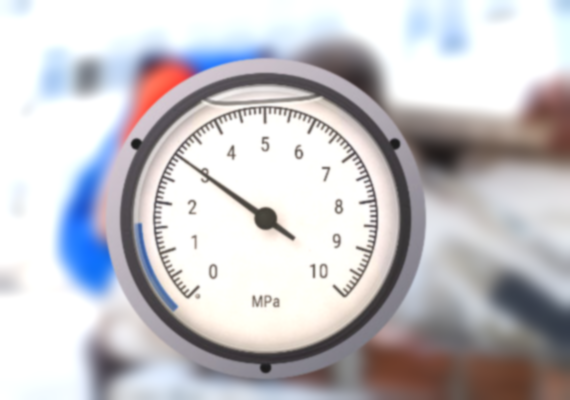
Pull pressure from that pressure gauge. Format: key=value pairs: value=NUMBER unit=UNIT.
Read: value=3 unit=MPa
